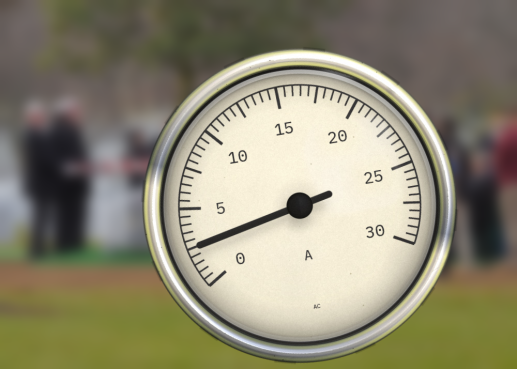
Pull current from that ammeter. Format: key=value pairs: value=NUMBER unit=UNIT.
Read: value=2.5 unit=A
